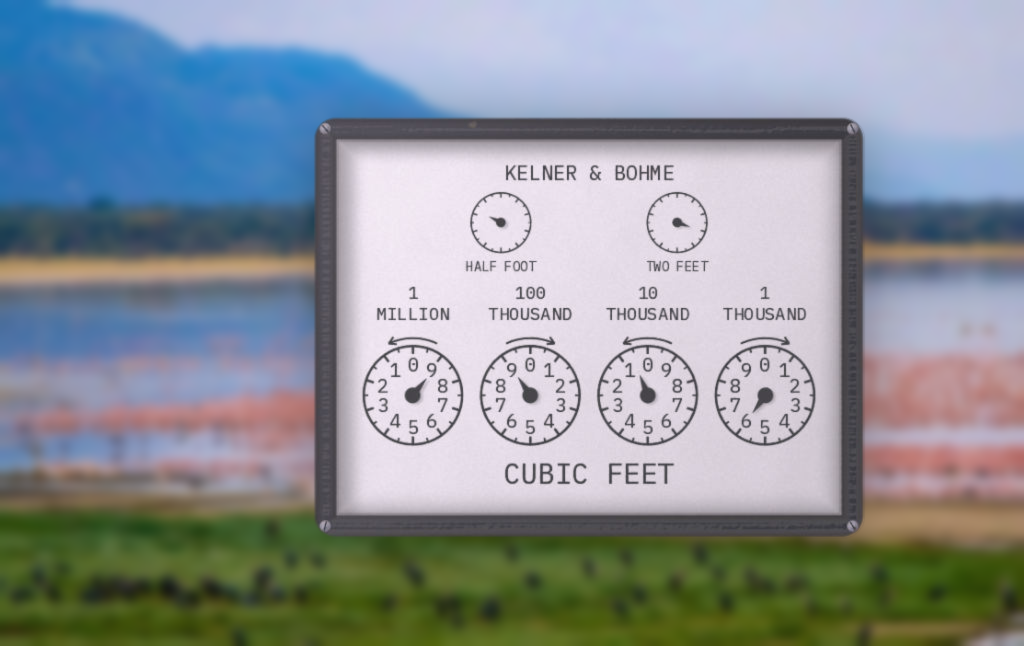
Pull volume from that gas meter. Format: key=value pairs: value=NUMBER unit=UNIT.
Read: value=890600 unit=ft³
